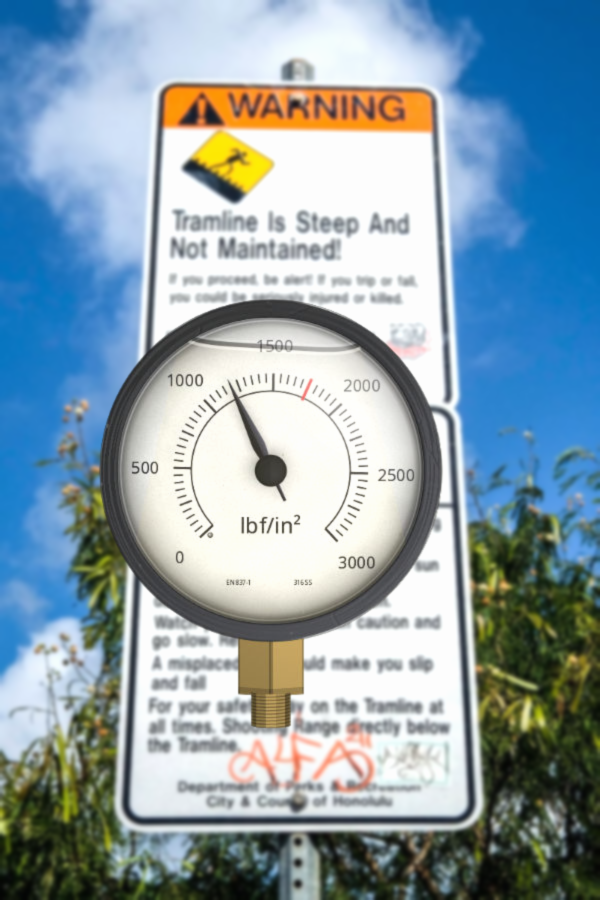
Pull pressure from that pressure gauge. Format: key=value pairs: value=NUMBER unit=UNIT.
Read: value=1200 unit=psi
